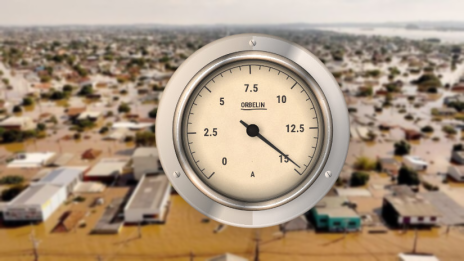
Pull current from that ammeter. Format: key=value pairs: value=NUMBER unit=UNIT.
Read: value=14.75 unit=A
